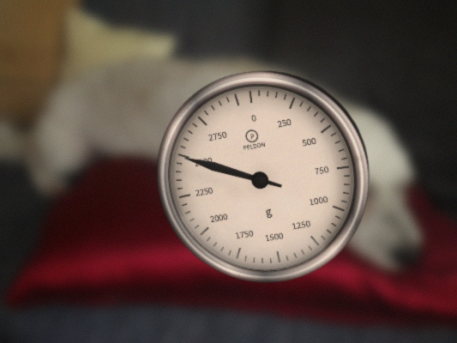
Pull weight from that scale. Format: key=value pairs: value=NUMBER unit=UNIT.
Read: value=2500 unit=g
